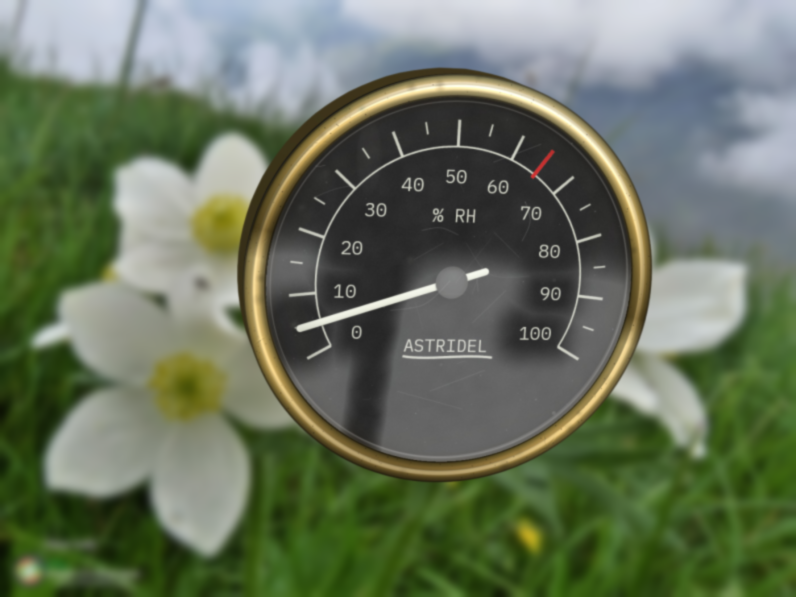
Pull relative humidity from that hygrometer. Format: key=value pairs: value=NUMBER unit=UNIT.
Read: value=5 unit=%
